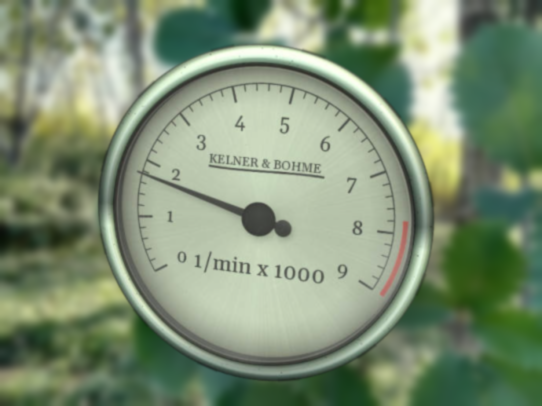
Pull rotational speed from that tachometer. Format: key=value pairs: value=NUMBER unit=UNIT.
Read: value=1800 unit=rpm
